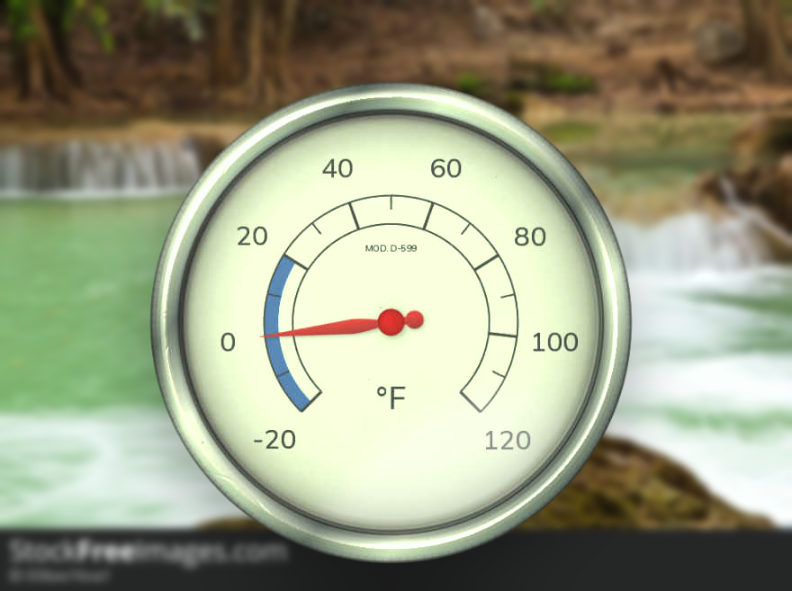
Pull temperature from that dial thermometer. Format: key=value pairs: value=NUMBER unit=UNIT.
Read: value=0 unit=°F
